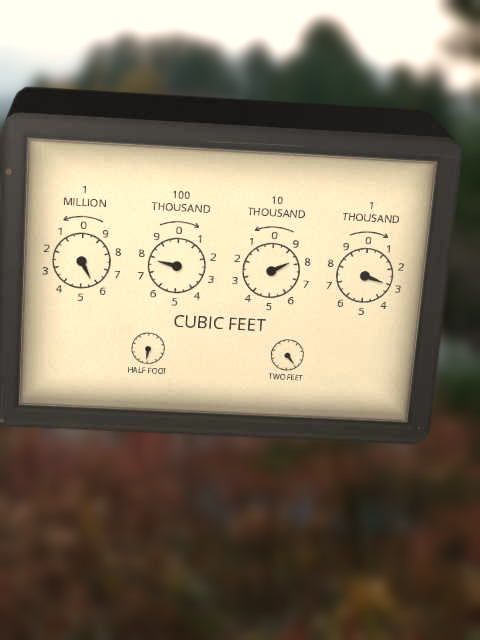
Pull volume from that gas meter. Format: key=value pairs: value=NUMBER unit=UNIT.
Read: value=578300 unit=ft³
